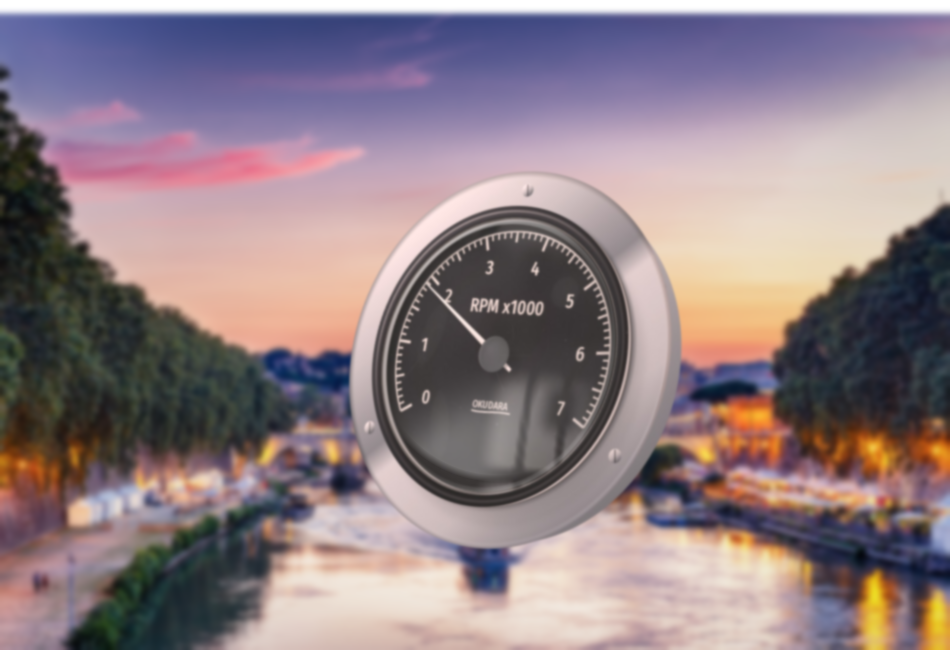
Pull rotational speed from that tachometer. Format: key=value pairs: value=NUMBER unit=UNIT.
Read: value=1900 unit=rpm
